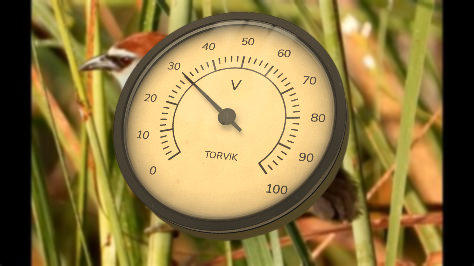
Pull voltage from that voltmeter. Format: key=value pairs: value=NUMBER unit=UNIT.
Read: value=30 unit=V
